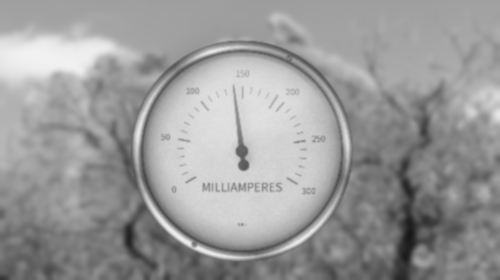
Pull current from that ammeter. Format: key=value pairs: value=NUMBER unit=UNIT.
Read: value=140 unit=mA
